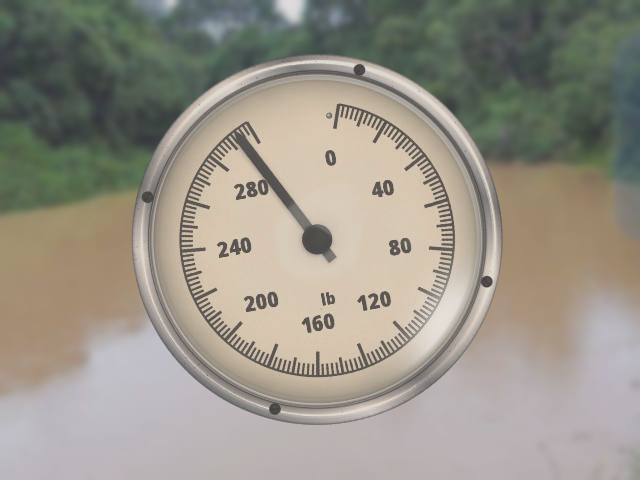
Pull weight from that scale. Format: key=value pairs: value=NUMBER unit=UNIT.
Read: value=294 unit=lb
